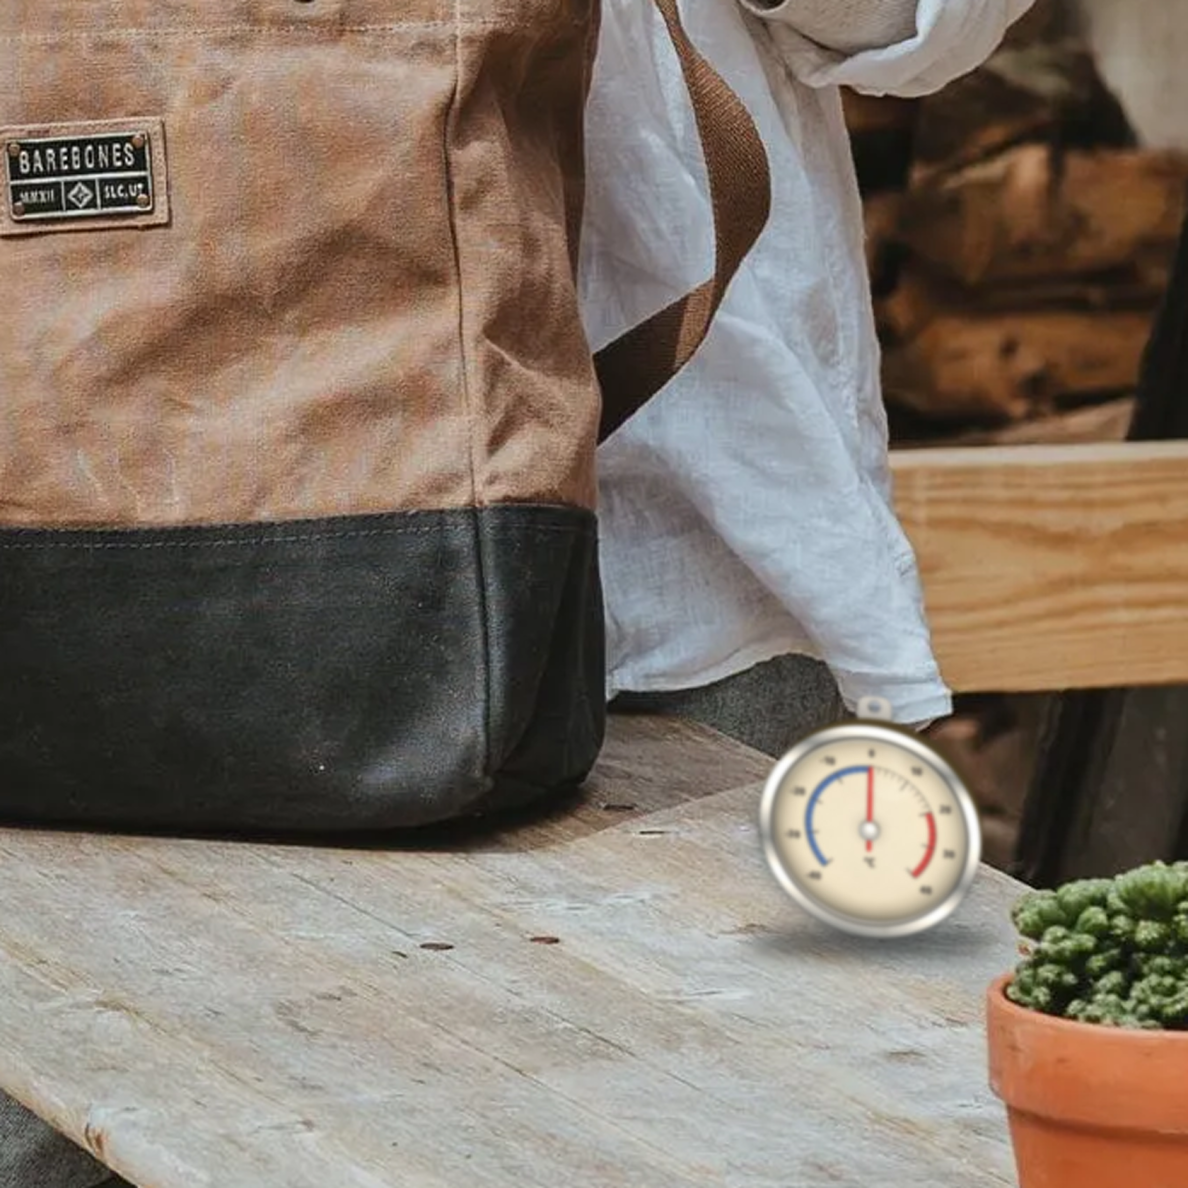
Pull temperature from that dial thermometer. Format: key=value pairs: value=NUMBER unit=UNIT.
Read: value=0 unit=°C
